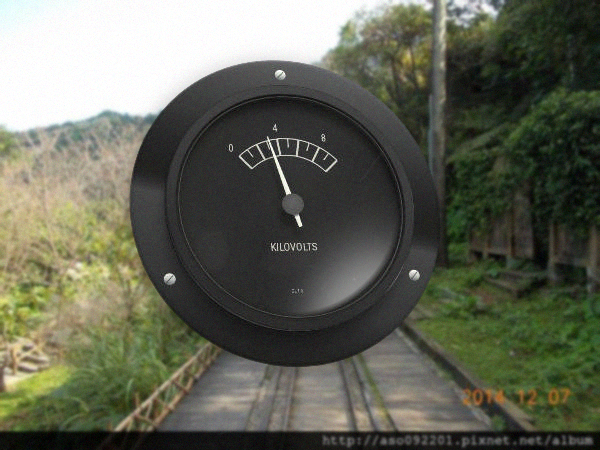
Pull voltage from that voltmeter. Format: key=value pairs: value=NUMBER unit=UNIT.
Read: value=3 unit=kV
